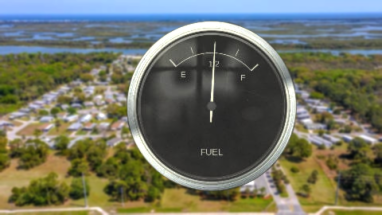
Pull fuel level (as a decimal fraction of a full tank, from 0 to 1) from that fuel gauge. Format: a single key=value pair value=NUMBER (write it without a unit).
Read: value=0.5
